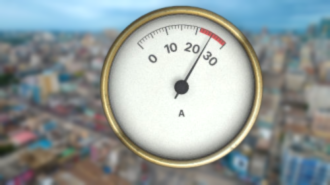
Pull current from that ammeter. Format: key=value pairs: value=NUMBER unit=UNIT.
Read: value=25 unit=A
